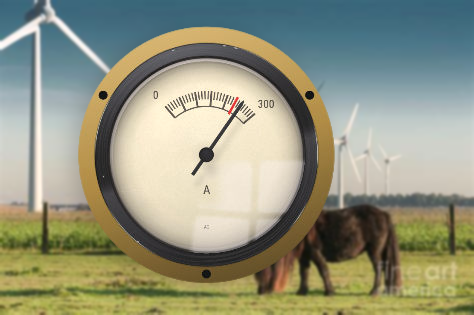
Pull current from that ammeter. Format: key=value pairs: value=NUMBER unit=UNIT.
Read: value=250 unit=A
